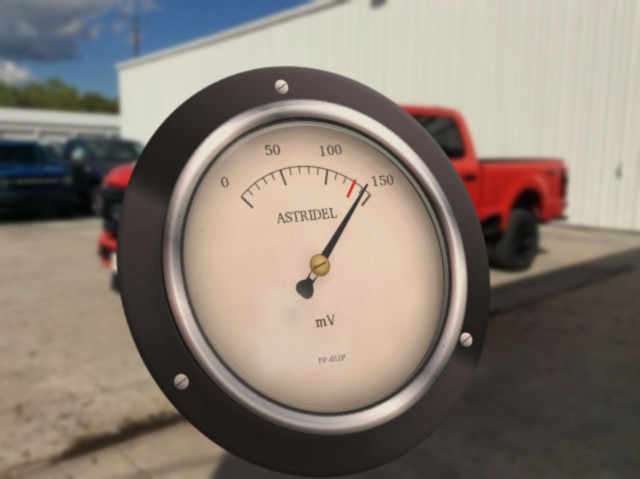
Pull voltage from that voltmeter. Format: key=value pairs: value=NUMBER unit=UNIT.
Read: value=140 unit=mV
